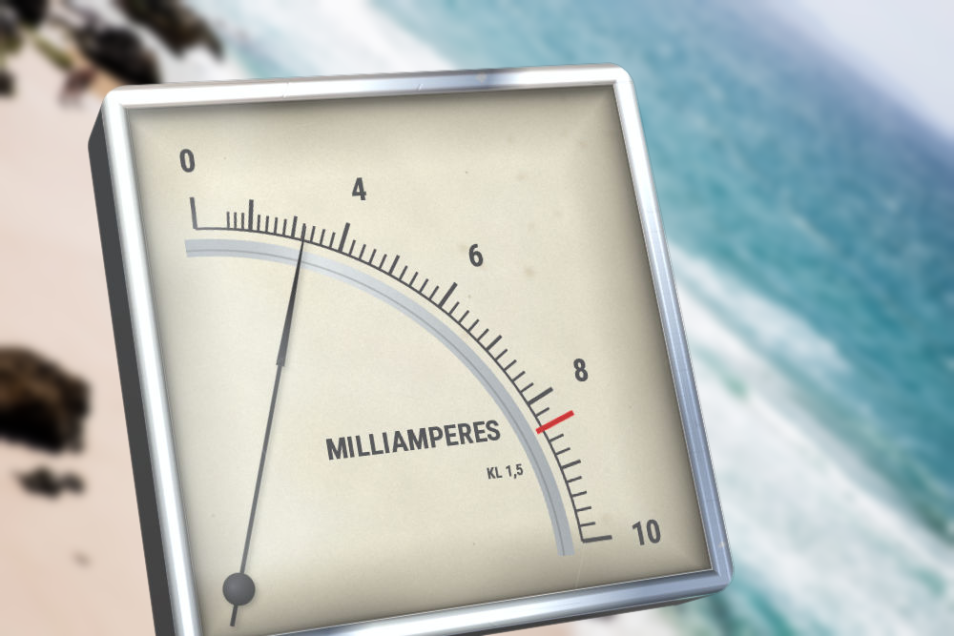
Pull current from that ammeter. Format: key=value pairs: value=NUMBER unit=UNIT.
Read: value=3.2 unit=mA
